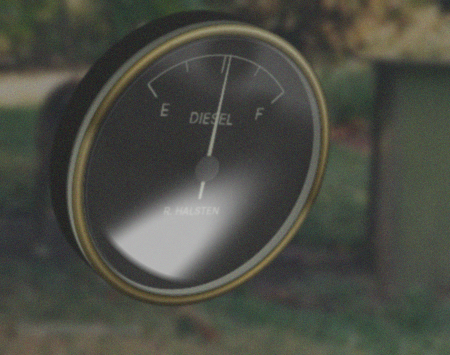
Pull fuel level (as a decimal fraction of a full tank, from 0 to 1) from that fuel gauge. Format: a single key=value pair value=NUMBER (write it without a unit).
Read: value=0.5
